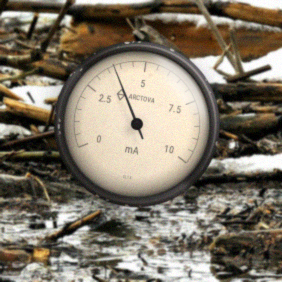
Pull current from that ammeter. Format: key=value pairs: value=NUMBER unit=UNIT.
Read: value=3.75 unit=mA
